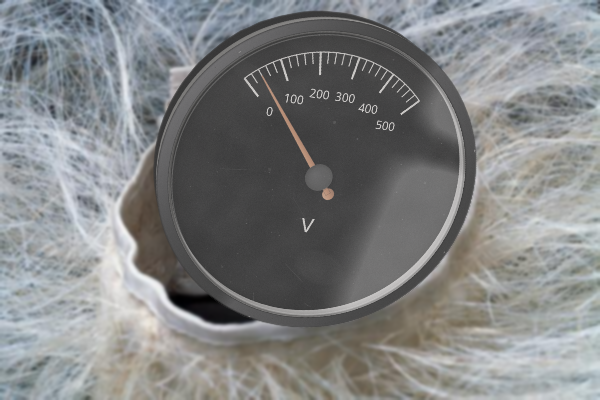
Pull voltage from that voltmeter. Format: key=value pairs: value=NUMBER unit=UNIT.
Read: value=40 unit=V
